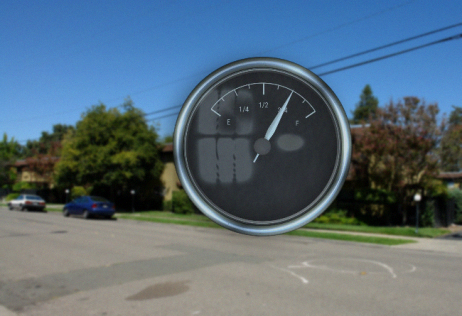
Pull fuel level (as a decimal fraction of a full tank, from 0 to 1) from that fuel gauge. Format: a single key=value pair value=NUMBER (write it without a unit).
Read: value=0.75
